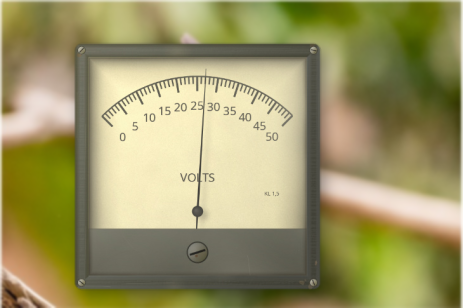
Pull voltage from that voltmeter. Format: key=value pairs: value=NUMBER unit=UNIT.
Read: value=27 unit=V
